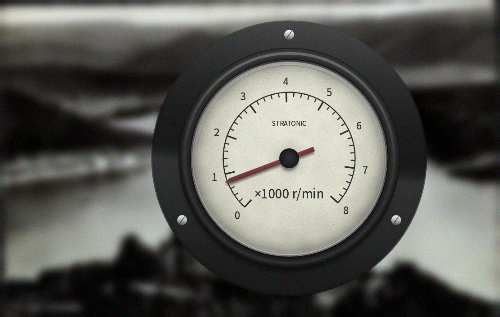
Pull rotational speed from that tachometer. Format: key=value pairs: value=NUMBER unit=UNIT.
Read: value=800 unit=rpm
